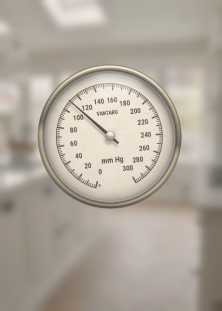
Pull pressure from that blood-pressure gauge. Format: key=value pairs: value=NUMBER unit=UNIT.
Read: value=110 unit=mmHg
